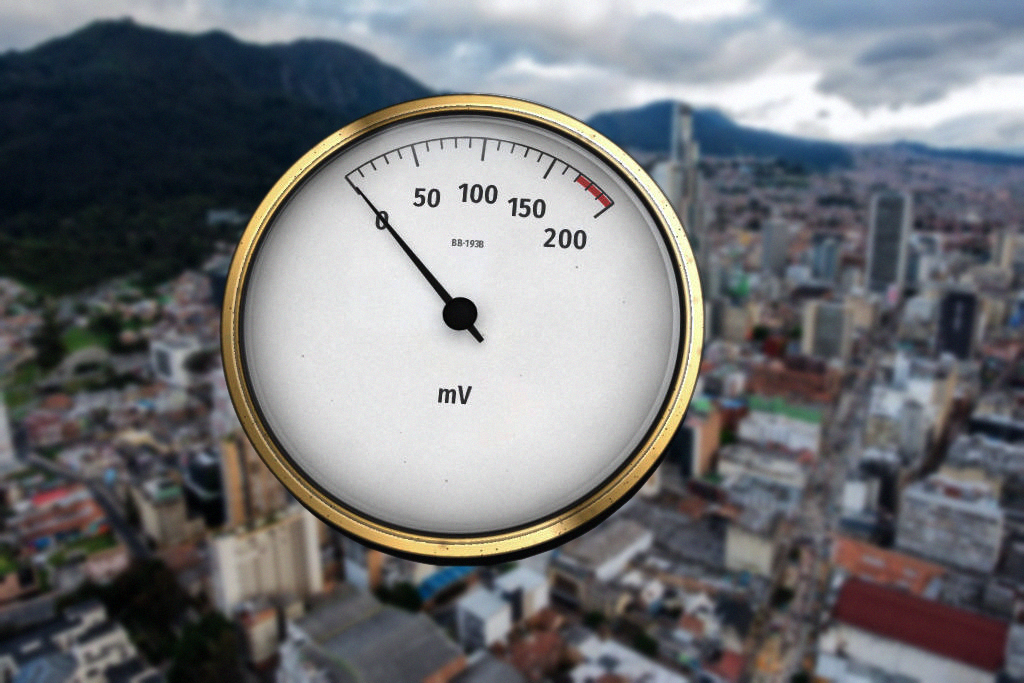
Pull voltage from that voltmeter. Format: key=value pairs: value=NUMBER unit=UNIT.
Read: value=0 unit=mV
